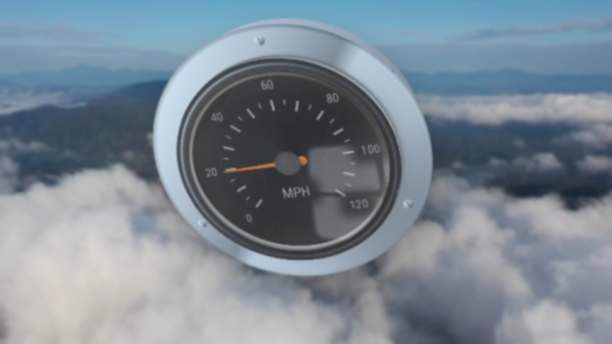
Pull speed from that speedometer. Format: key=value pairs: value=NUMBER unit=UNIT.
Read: value=20 unit=mph
